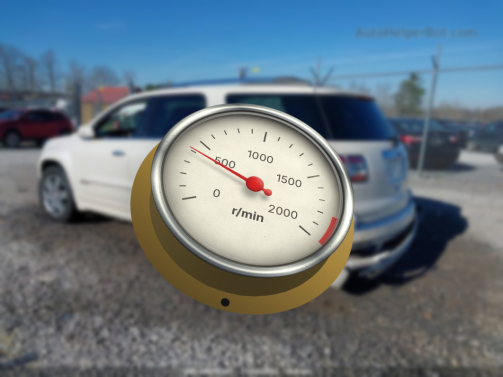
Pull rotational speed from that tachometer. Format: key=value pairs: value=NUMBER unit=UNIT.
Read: value=400 unit=rpm
